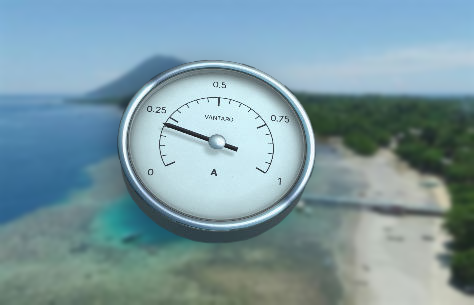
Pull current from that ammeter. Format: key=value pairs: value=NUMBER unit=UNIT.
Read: value=0.2 unit=A
